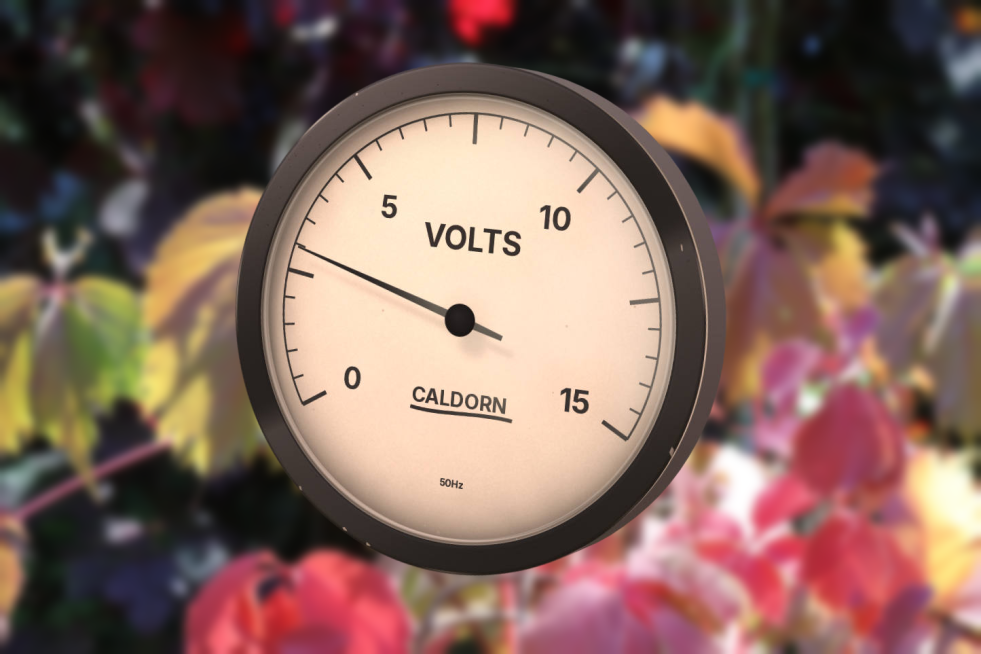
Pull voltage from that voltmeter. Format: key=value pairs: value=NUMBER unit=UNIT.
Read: value=3 unit=V
